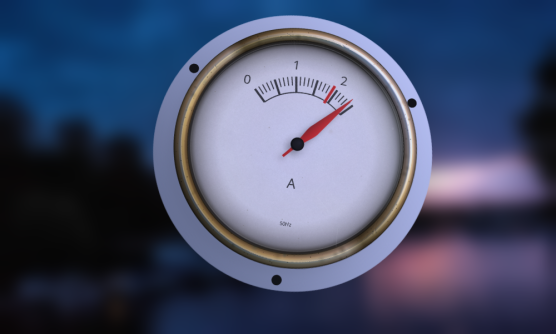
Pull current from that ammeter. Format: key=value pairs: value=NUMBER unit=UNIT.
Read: value=2.4 unit=A
